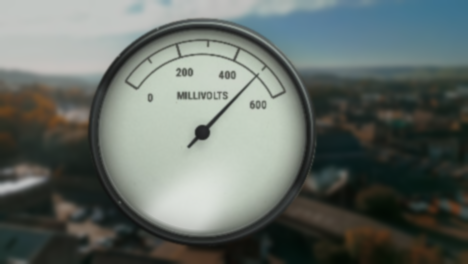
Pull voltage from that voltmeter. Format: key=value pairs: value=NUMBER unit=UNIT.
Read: value=500 unit=mV
